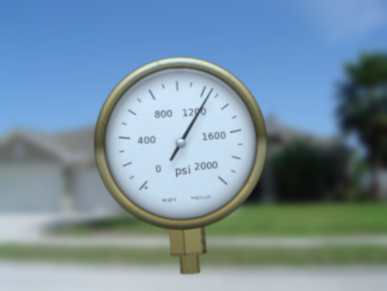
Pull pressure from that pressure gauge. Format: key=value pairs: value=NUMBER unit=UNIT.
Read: value=1250 unit=psi
